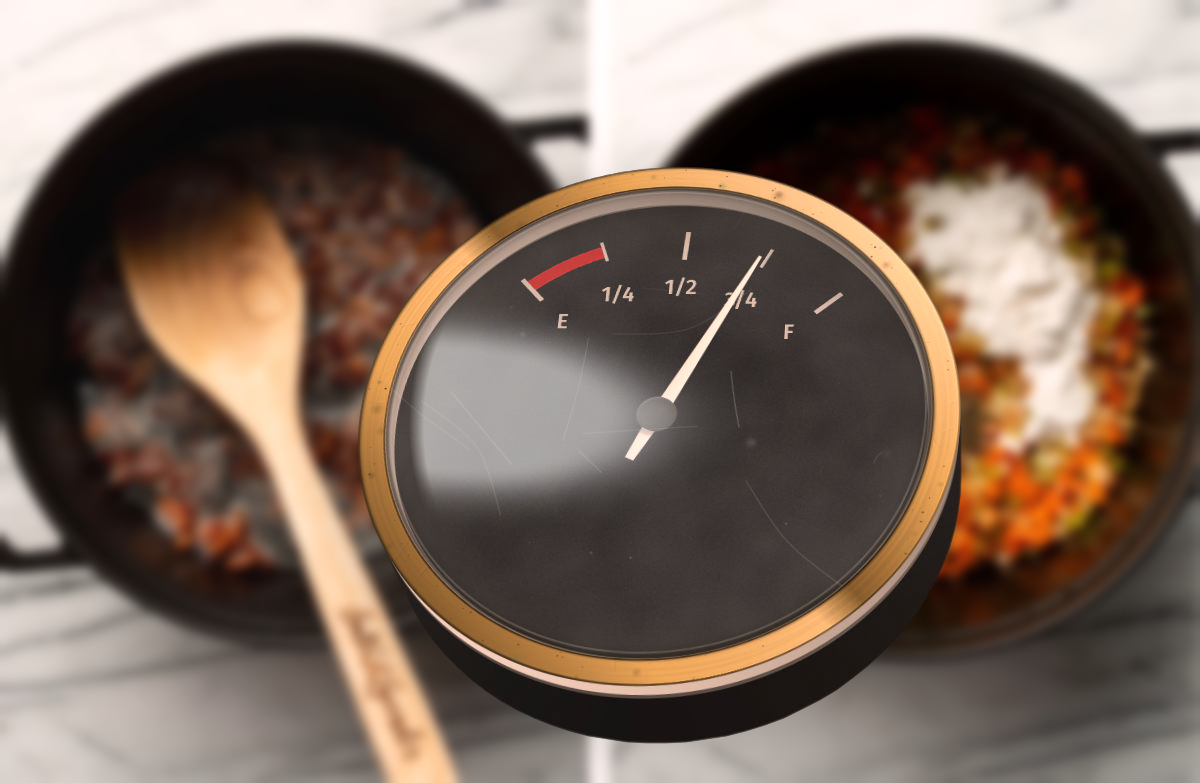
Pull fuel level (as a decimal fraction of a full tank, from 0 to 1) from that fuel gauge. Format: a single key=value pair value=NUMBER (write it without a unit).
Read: value=0.75
